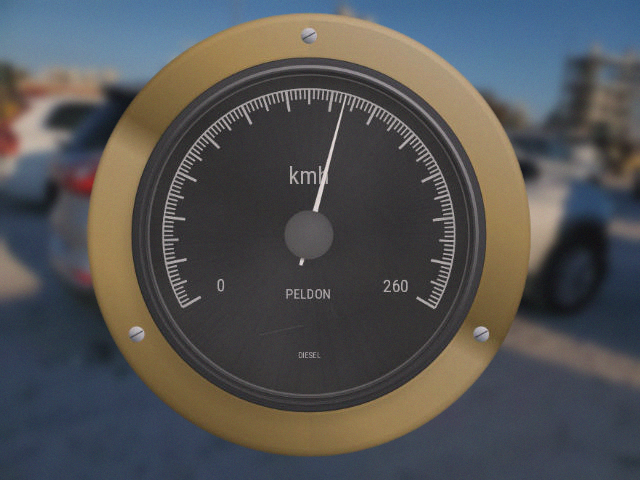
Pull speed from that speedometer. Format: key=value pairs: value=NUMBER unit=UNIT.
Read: value=146 unit=km/h
